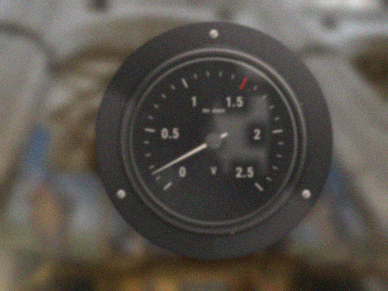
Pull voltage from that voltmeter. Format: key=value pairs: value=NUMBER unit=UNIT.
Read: value=0.15 unit=V
